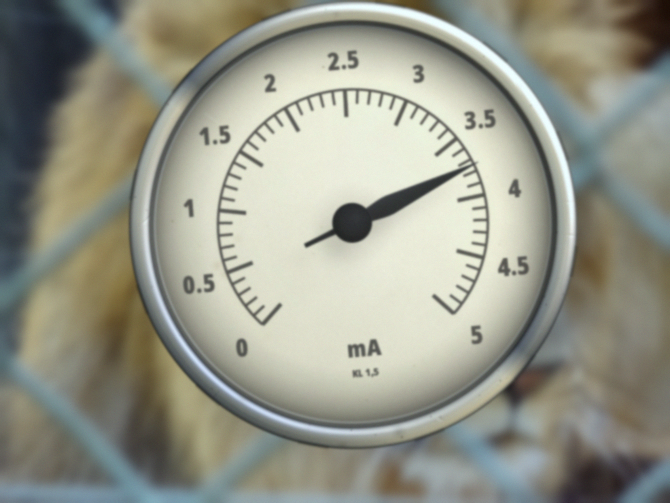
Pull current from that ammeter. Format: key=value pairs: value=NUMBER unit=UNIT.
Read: value=3.75 unit=mA
